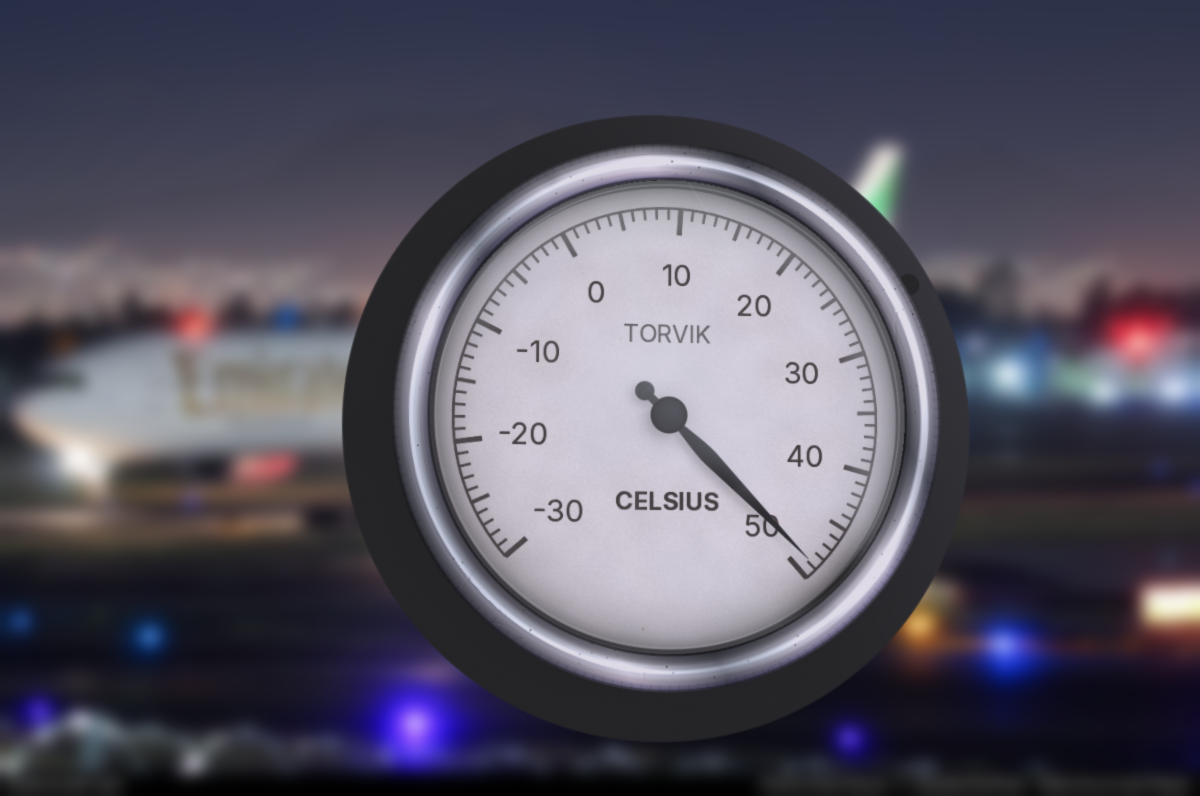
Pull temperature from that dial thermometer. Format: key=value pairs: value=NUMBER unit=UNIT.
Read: value=49 unit=°C
